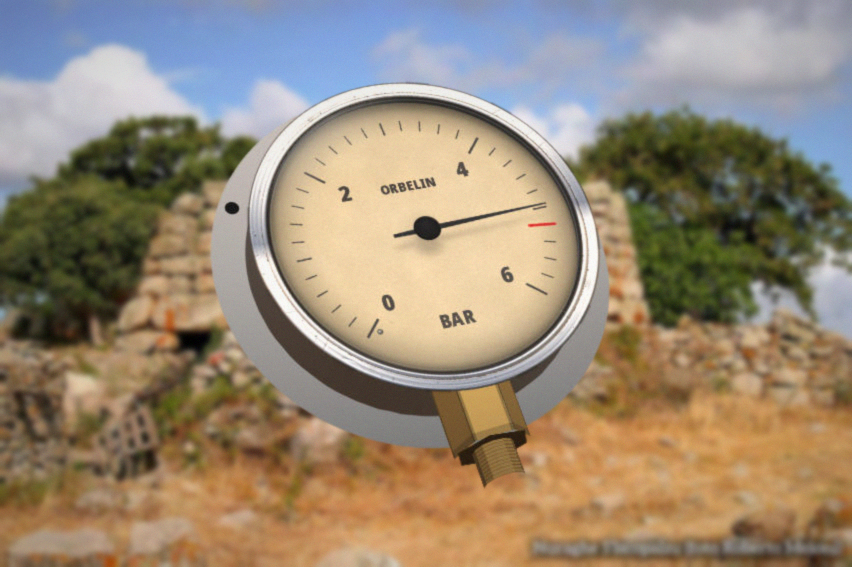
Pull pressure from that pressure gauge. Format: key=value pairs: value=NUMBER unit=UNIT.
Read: value=5 unit=bar
